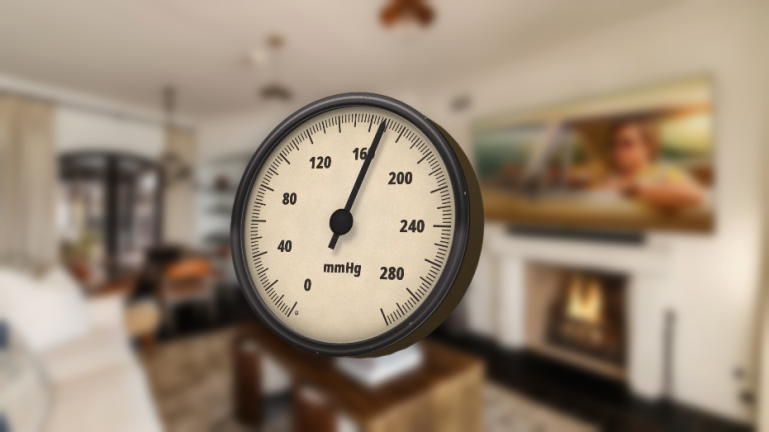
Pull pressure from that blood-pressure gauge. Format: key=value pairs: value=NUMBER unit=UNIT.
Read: value=170 unit=mmHg
